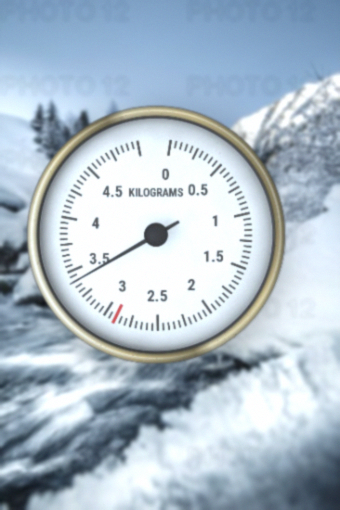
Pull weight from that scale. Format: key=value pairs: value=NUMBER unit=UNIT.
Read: value=3.4 unit=kg
